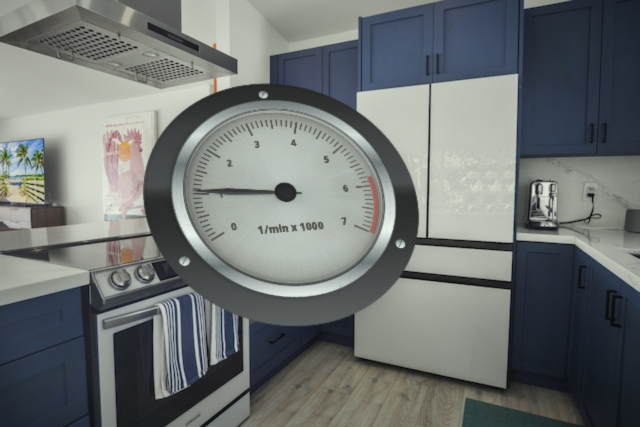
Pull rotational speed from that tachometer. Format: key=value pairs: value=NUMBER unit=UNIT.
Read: value=1000 unit=rpm
